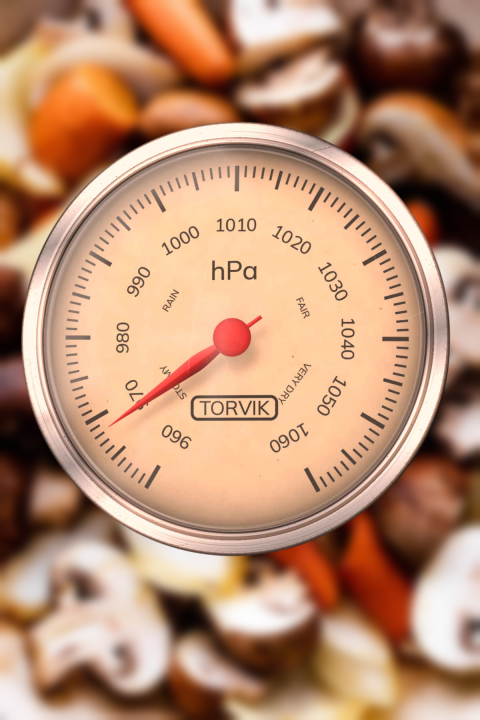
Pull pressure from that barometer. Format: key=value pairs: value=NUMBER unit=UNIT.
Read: value=968 unit=hPa
